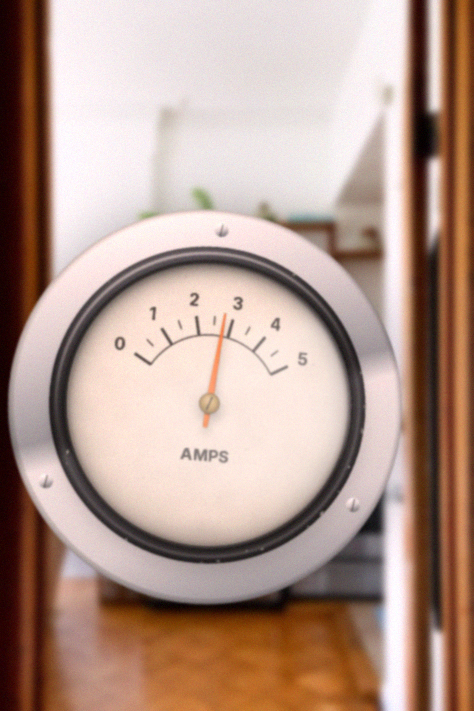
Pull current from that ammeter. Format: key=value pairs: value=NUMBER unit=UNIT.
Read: value=2.75 unit=A
